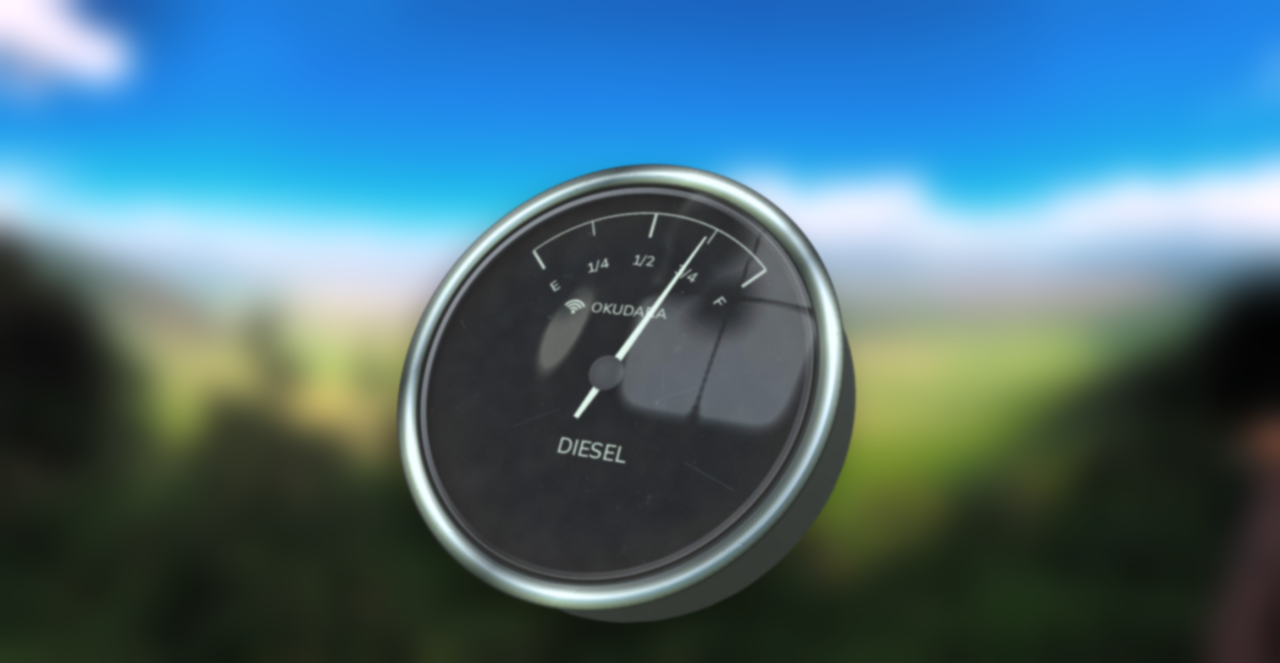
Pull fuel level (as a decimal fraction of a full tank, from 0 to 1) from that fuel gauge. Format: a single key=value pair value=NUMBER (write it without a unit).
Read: value=0.75
